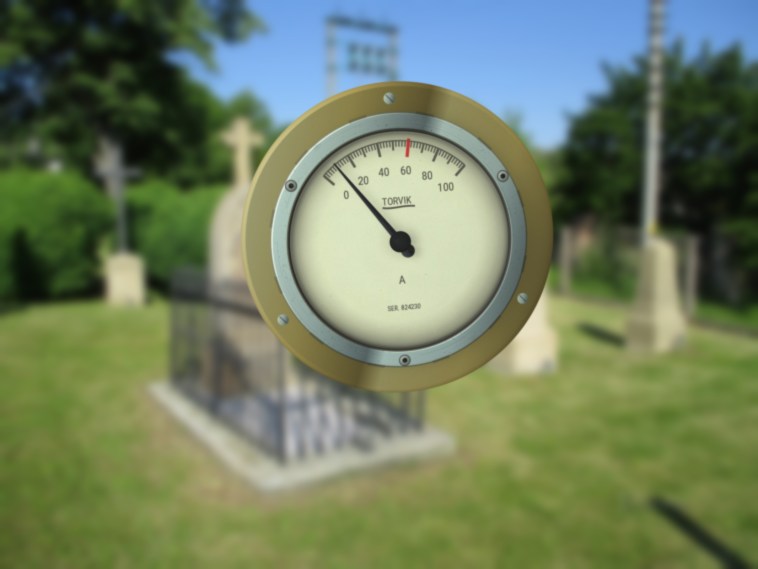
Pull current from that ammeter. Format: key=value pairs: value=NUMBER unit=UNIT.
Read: value=10 unit=A
